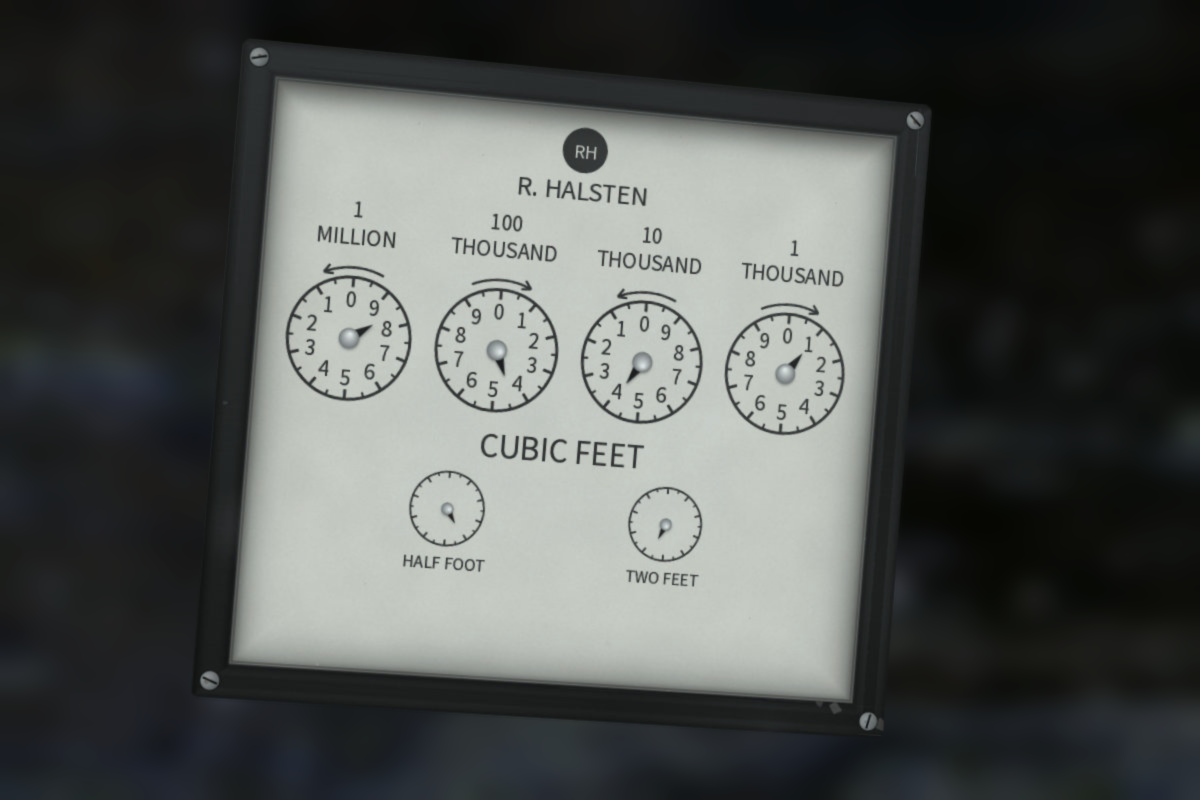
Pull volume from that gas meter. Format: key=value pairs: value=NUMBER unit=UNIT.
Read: value=844100 unit=ft³
